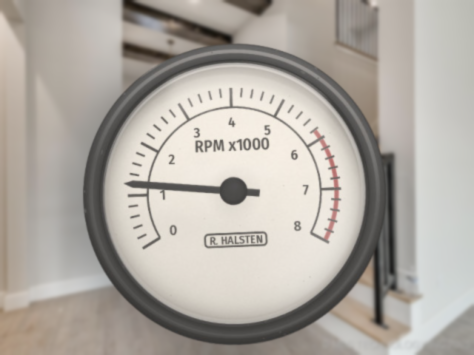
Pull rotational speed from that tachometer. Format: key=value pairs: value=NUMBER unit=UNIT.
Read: value=1200 unit=rpm
